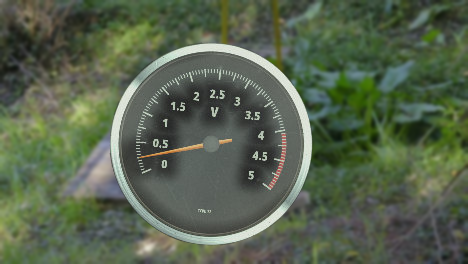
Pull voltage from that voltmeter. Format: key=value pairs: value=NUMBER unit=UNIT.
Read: value=0.25 unit=V
